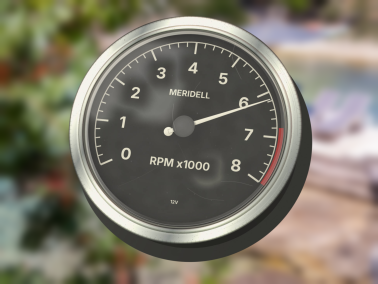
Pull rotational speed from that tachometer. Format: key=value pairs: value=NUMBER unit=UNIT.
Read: value=6200 unit=rpm
